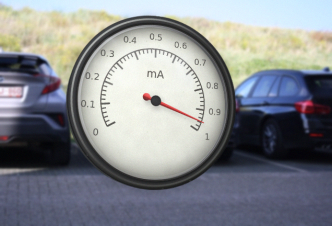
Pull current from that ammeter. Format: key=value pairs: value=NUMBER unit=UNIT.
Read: value=0.96 unit=mA
